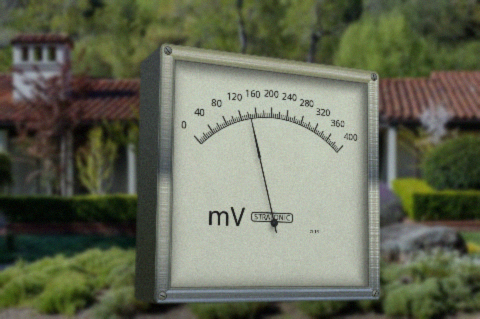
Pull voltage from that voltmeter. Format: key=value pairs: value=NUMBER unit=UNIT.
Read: value=140 unit=mV
